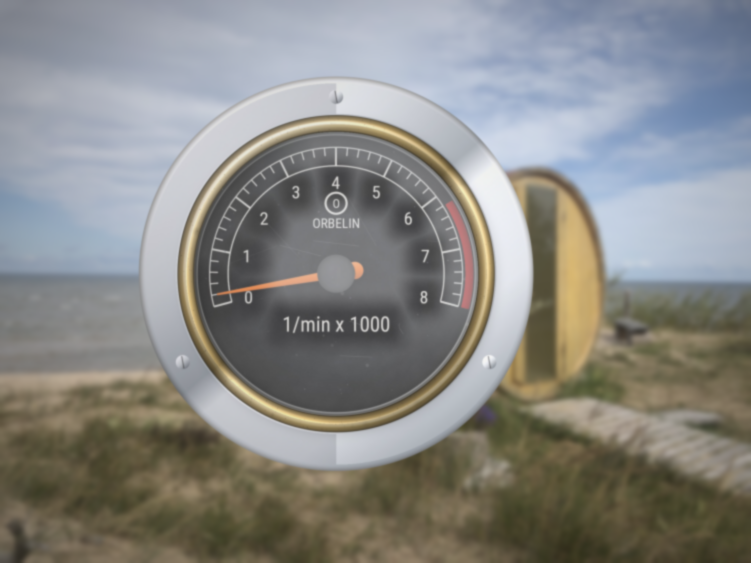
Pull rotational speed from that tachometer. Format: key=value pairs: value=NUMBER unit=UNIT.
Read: value=200 unit=rpm
